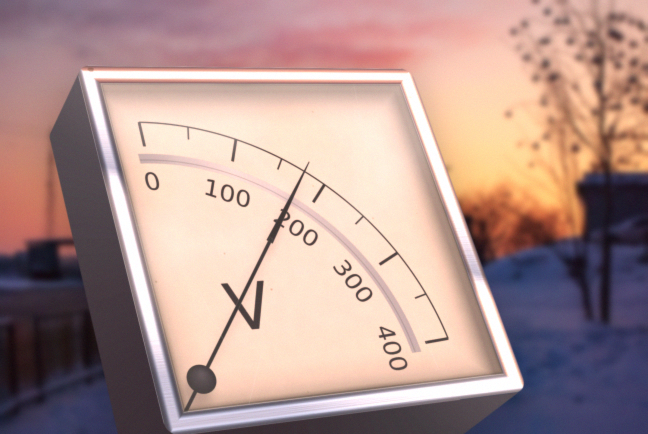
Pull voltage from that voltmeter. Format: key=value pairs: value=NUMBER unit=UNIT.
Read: value=175 unit=V
